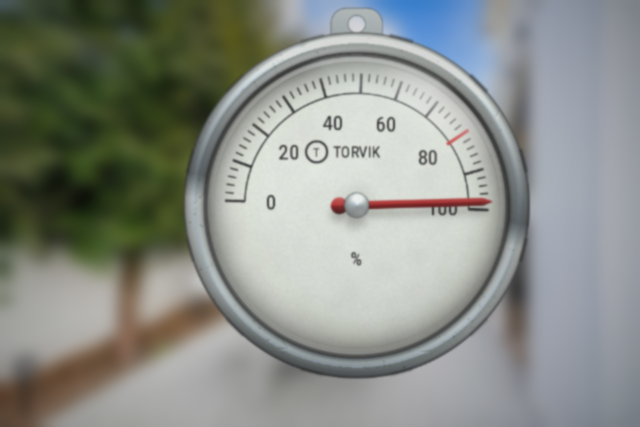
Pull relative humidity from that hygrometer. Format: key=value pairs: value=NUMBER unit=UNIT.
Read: value=98 unit=%
